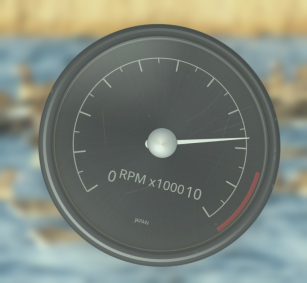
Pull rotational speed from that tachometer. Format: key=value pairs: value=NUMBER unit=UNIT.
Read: value=7750 unit=rpm
